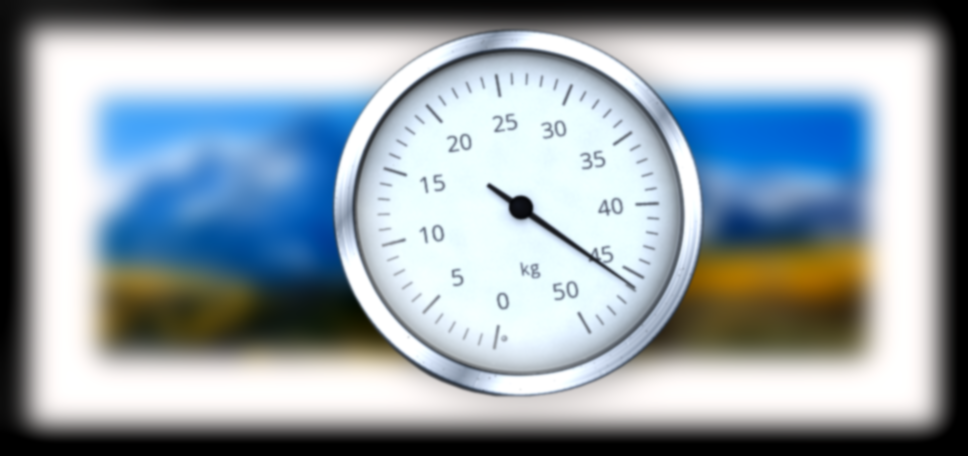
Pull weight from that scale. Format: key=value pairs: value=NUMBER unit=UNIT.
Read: value=46 unit=kg
